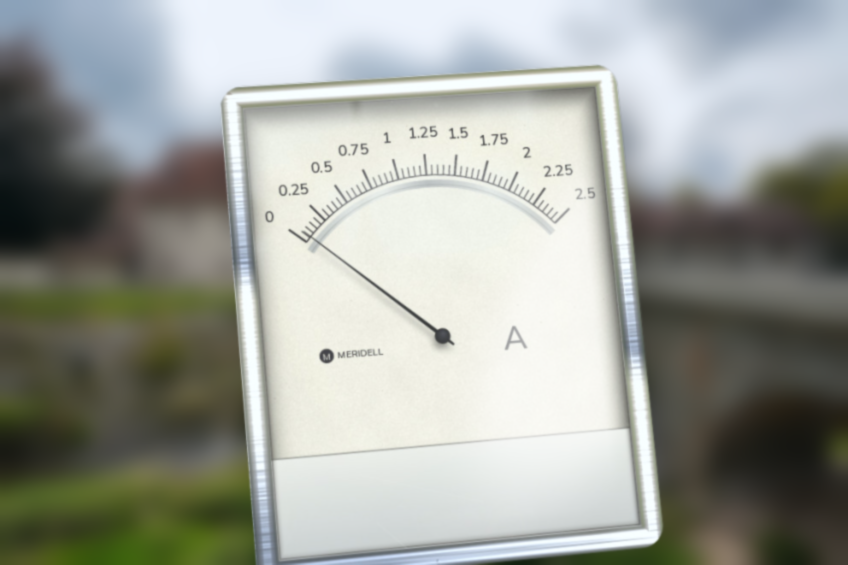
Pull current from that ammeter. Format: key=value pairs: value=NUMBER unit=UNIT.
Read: value=0.05 unit=A
